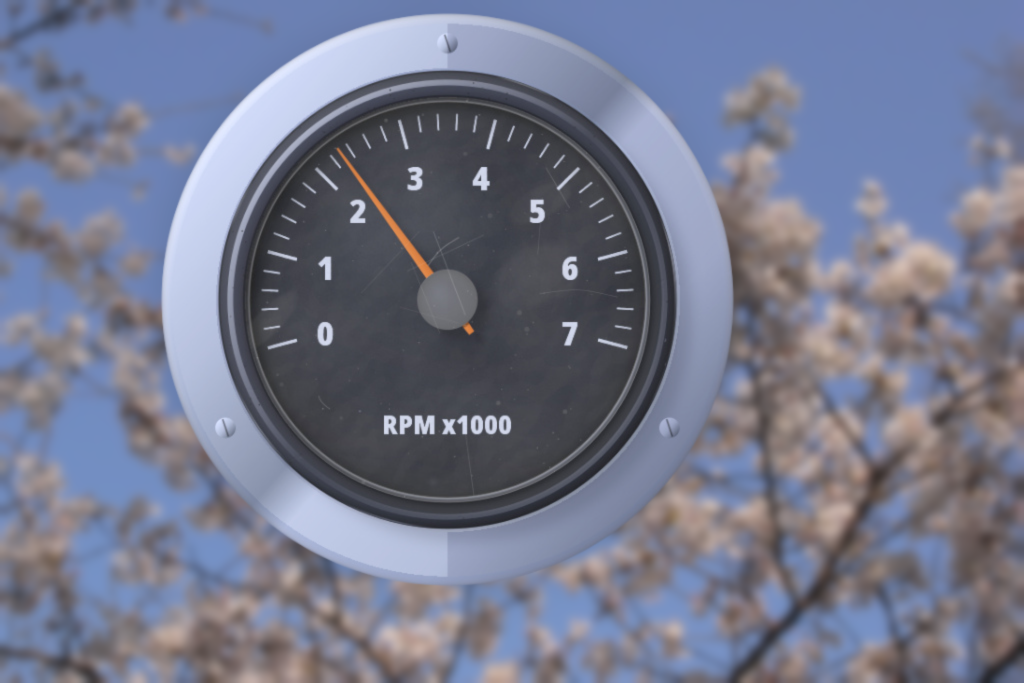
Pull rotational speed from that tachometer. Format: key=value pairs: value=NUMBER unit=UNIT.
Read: value=2300 unit=rpm
